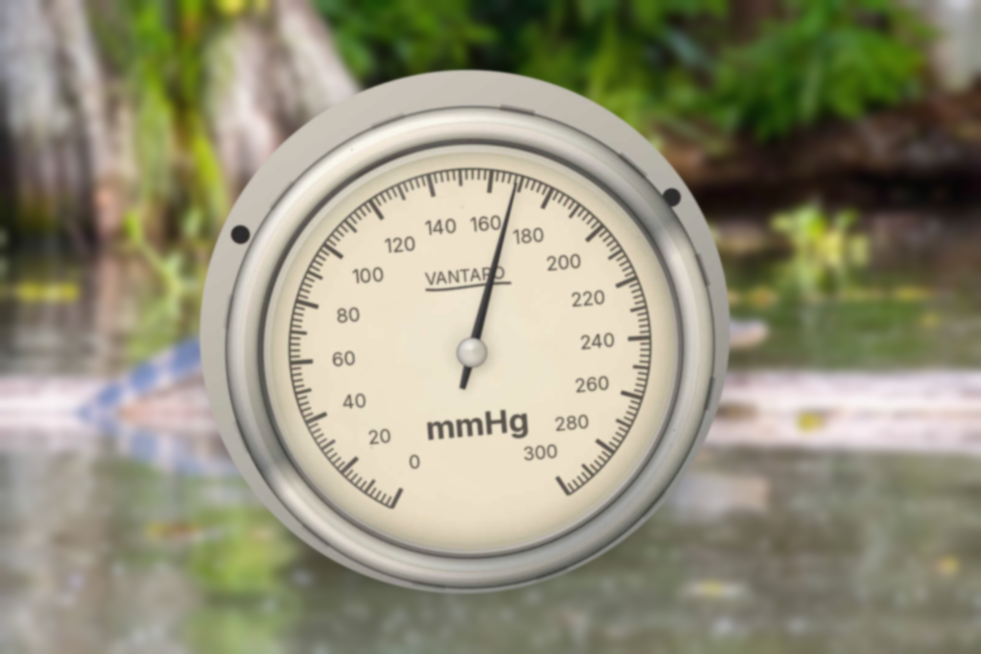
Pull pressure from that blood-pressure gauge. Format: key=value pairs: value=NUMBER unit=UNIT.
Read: value=168 unit=mmHg
